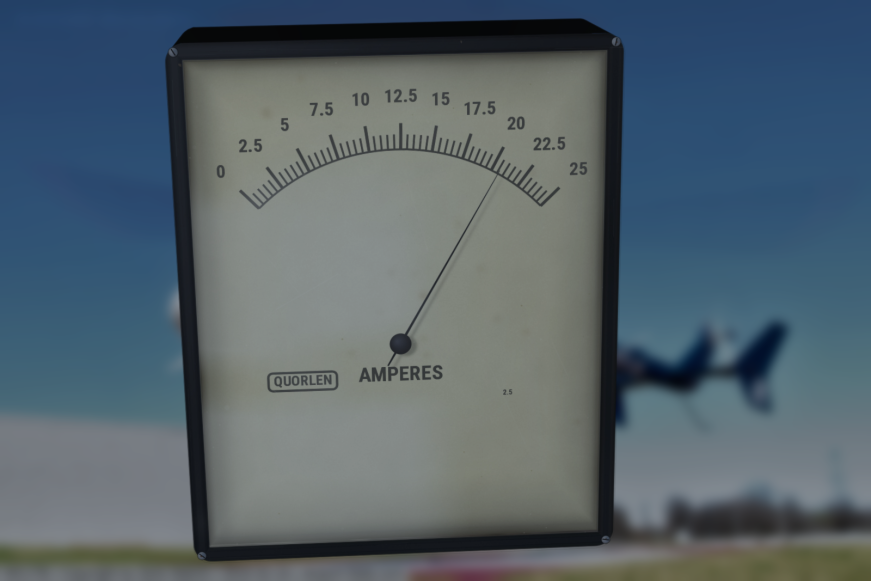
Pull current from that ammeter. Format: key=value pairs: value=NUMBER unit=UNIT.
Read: value=20.5 unit=A
